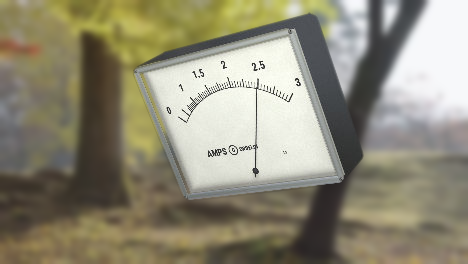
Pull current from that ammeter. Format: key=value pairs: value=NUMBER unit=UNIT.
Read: value=2.5 unit=A
